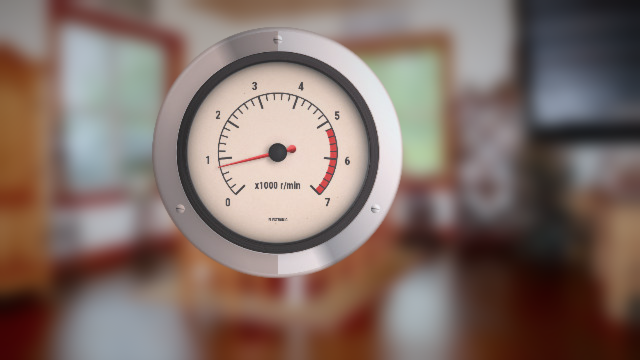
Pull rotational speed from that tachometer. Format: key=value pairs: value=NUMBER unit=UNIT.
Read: value=800 unit=rpm
